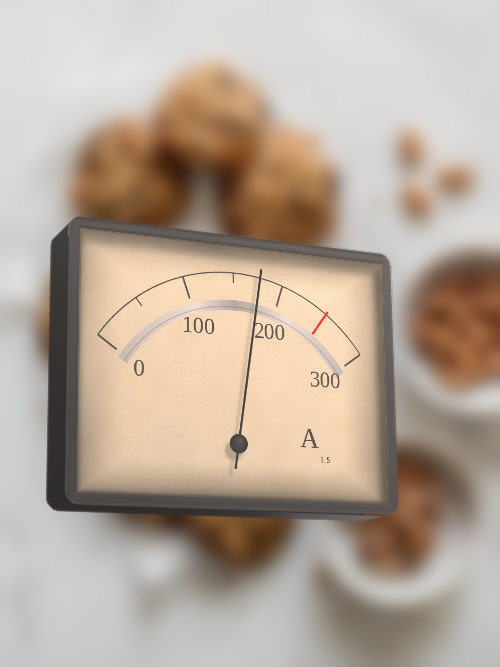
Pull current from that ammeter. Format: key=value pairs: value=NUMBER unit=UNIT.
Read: value=175 unit=A
